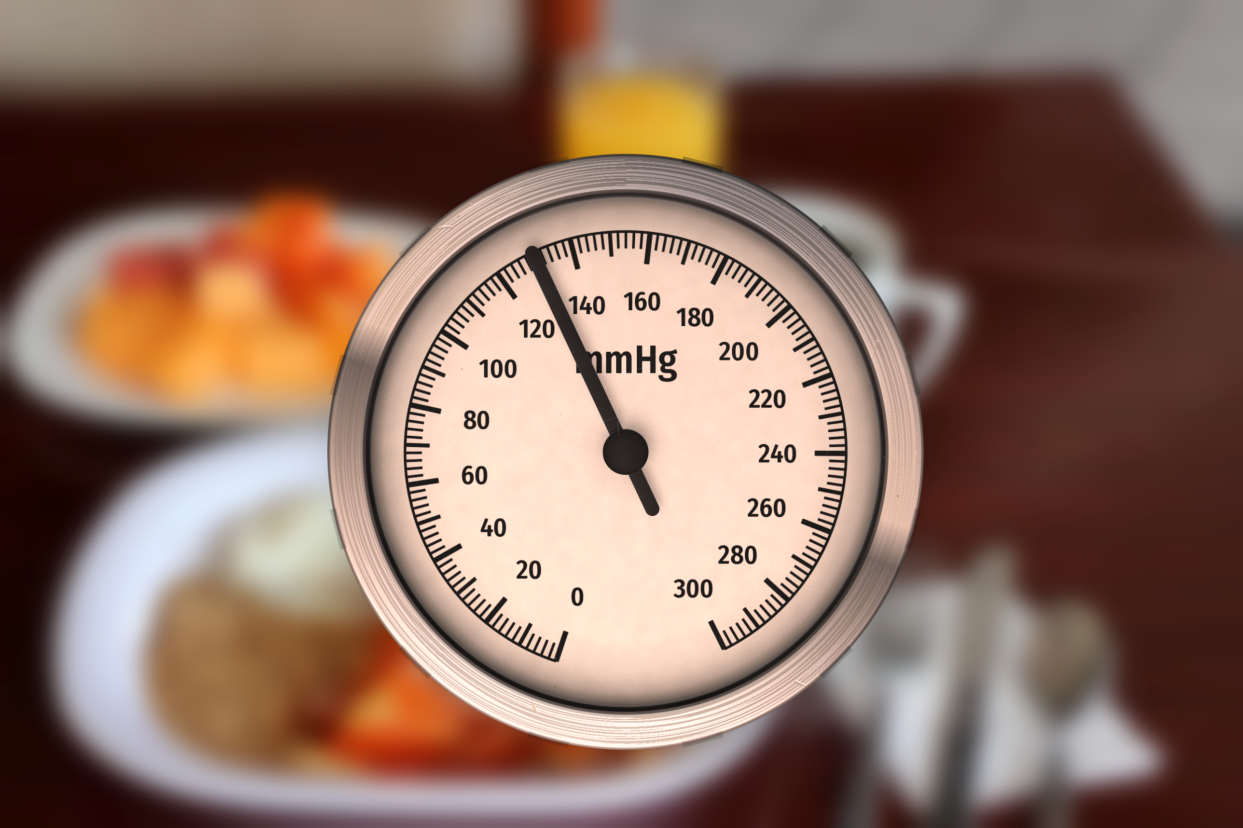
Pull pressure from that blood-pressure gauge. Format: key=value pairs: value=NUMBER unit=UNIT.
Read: value=130 unit=mmHg
